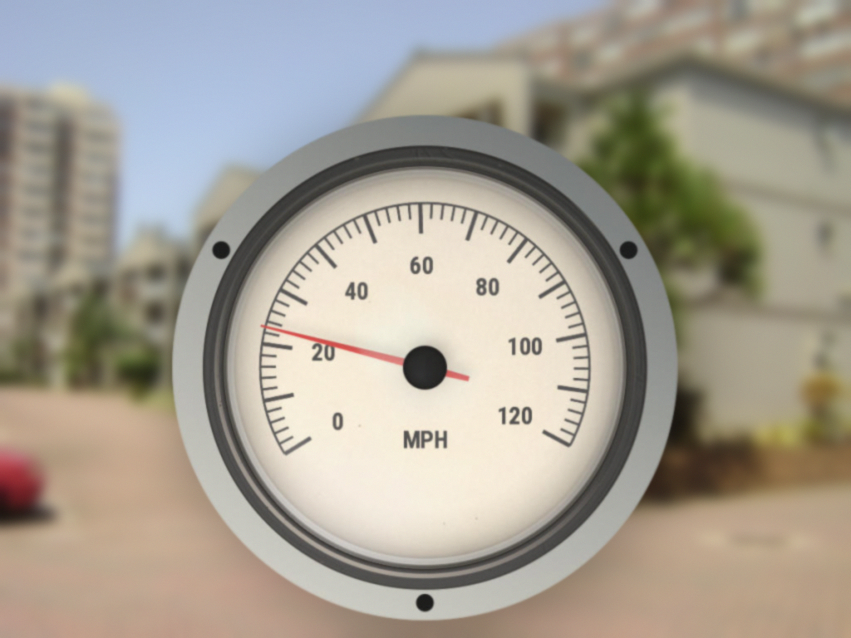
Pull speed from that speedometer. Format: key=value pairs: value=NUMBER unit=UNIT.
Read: value=23 unit=mph
